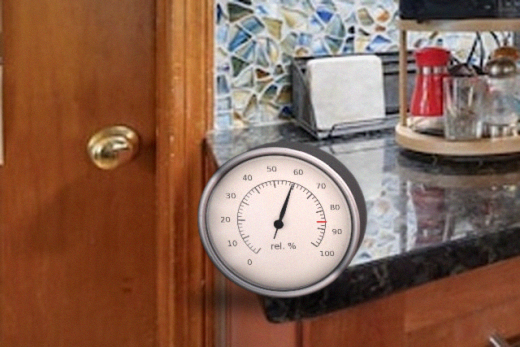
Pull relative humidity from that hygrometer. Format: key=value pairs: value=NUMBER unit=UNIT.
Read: value=60 unit=%
